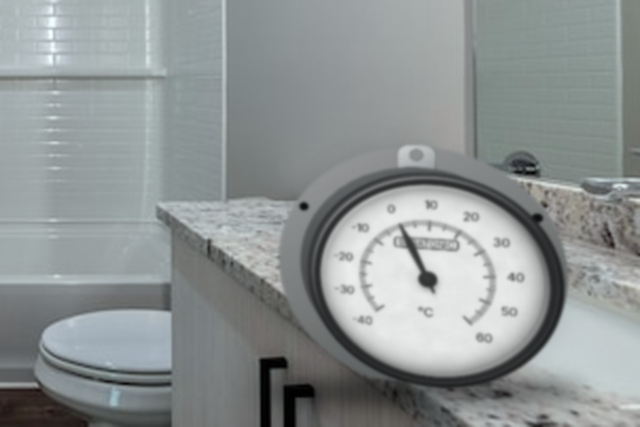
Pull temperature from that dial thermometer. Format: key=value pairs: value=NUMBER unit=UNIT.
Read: value=0 unit=°C
